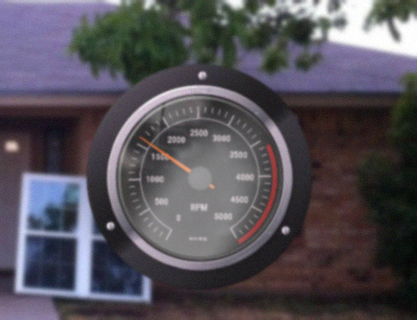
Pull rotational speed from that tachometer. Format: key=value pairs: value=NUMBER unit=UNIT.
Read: value=1600 unit=rpm
